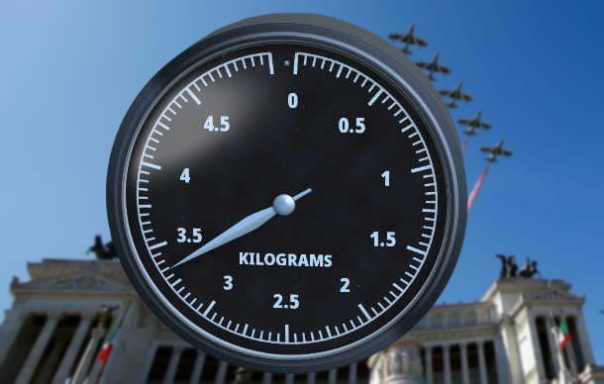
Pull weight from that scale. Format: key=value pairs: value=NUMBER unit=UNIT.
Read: value=3.35 unit=kg
